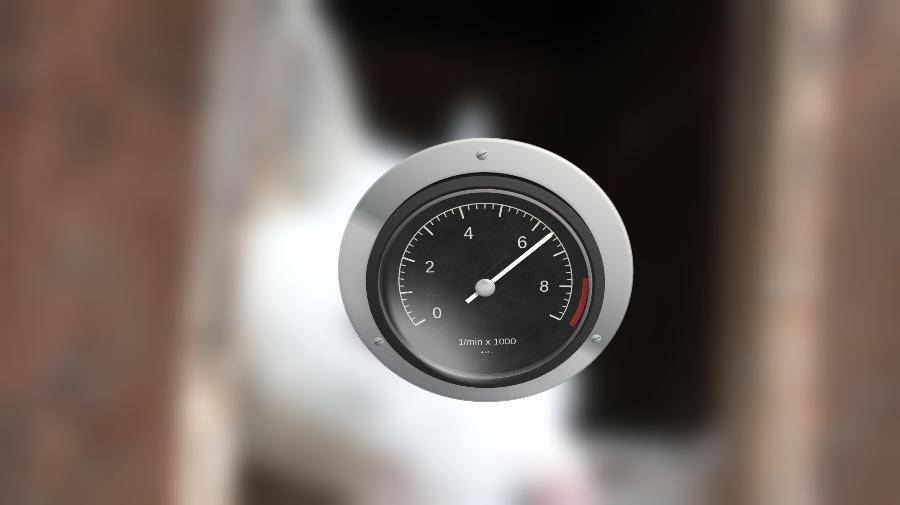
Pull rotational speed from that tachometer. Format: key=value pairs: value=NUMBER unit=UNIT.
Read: value=6400 unit=rpm
